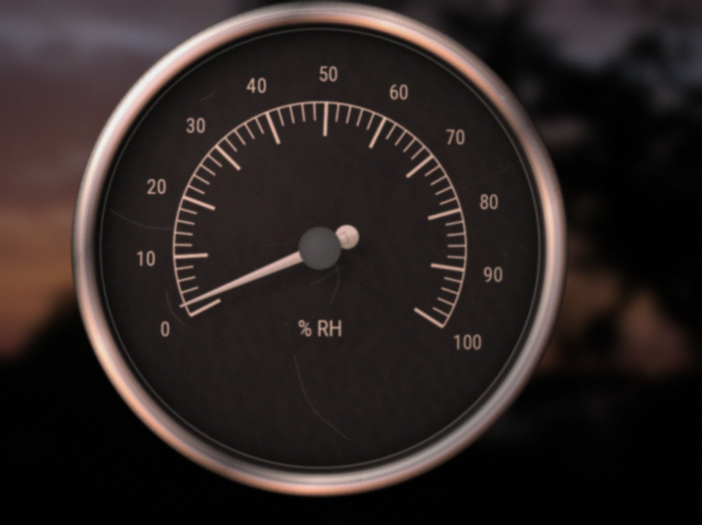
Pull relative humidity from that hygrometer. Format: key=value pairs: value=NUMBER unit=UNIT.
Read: value=2 unit=%
